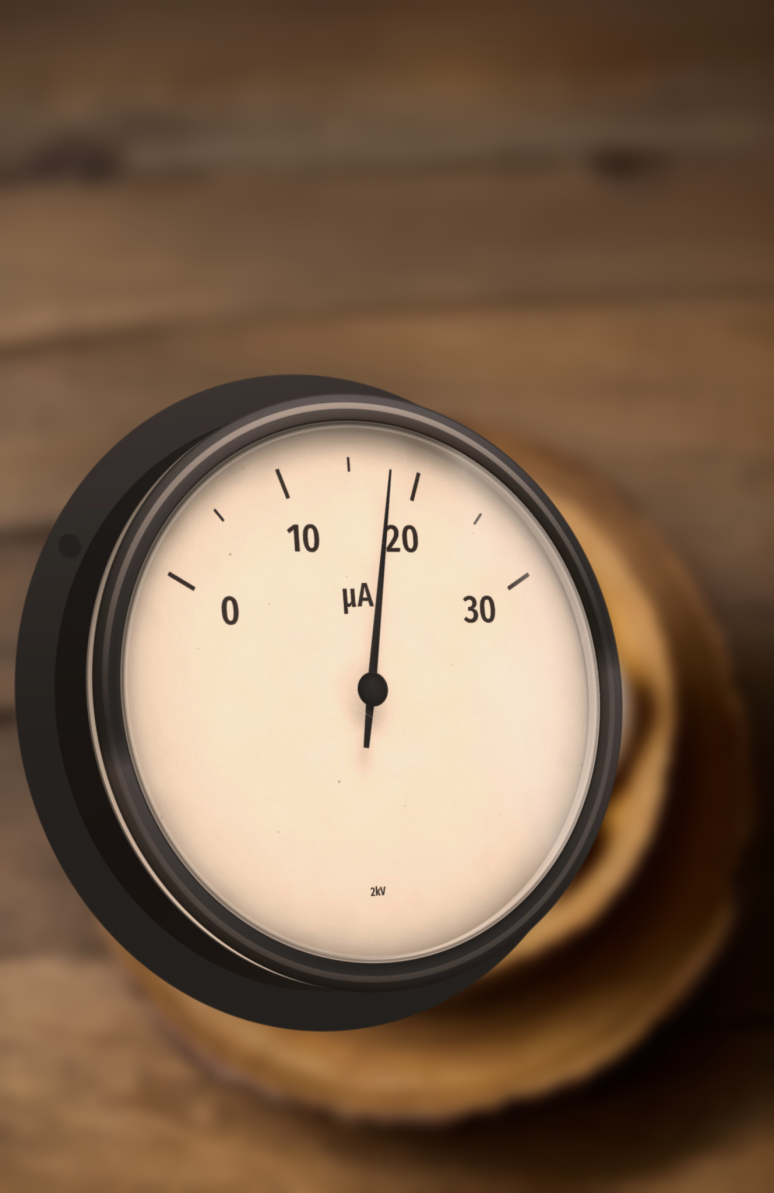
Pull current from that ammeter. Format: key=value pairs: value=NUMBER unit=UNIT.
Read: value=17.5 unit=µA
